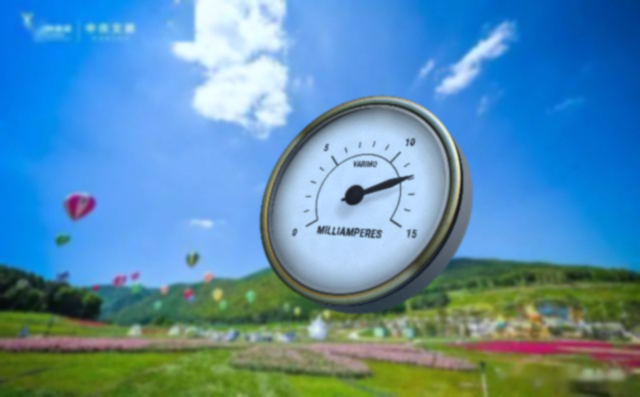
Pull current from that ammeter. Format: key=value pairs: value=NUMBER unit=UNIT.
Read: value=12 unit=mA
